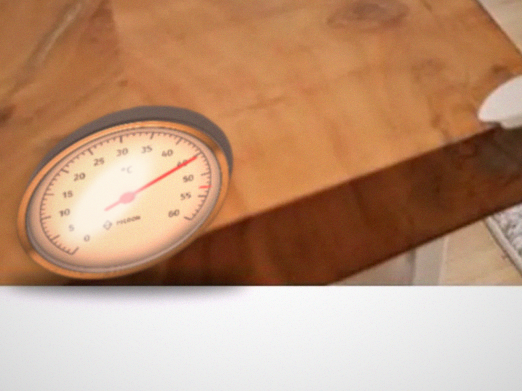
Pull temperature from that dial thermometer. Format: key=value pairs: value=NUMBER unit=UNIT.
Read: value=45 unit=°C
